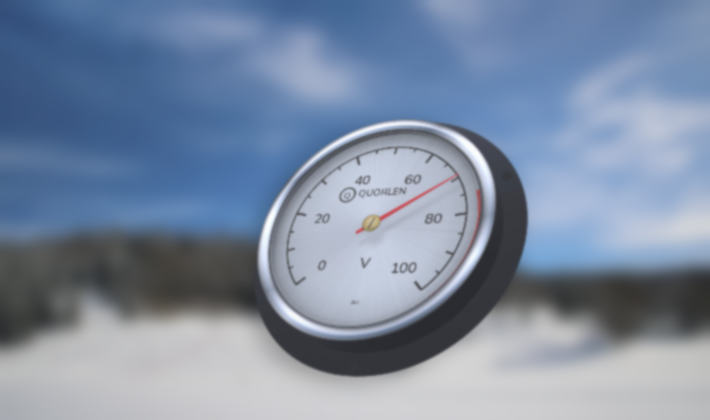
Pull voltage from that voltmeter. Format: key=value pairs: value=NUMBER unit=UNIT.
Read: value=70 unit=V
